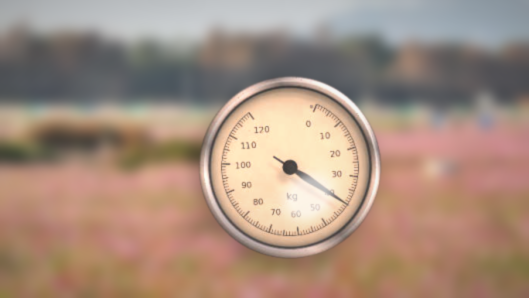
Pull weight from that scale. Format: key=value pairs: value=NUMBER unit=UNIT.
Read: value=40 unit=kg
